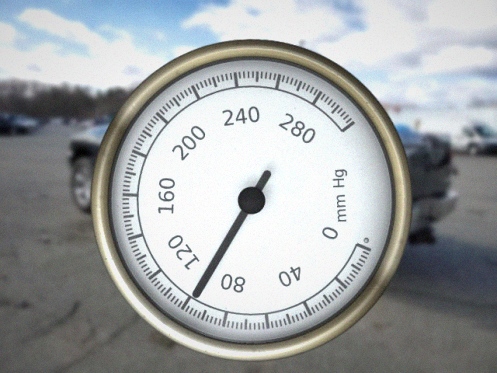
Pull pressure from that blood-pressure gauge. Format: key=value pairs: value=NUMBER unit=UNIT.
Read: value=98 unit=mmHg
